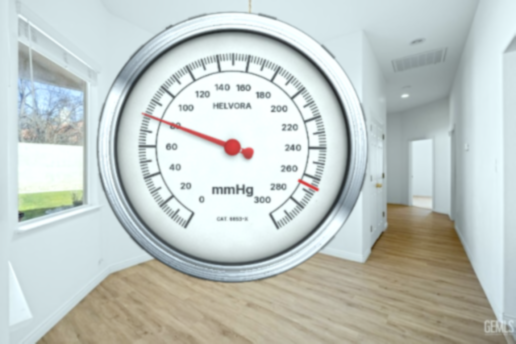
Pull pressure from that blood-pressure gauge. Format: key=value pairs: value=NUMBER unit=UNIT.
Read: value=80 unit=mmHg
